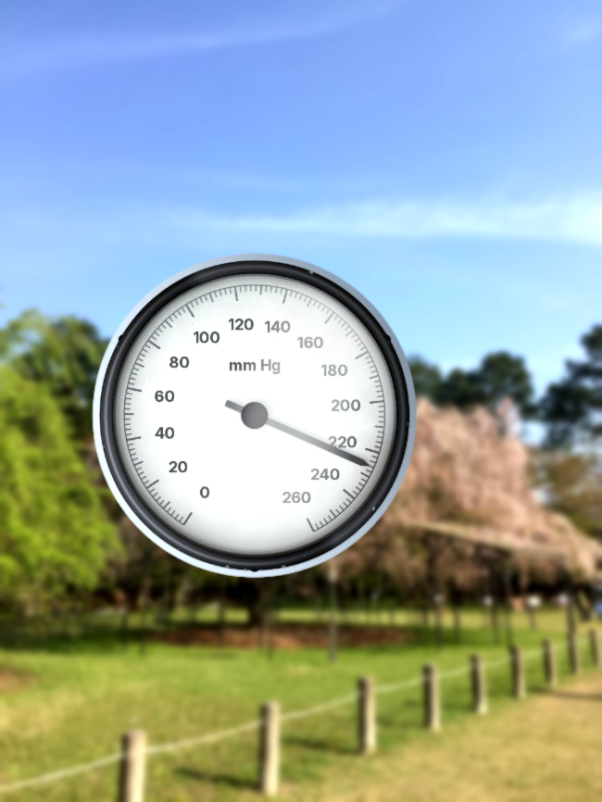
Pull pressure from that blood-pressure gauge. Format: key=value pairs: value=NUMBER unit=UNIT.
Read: value=226 unit=mmHg
